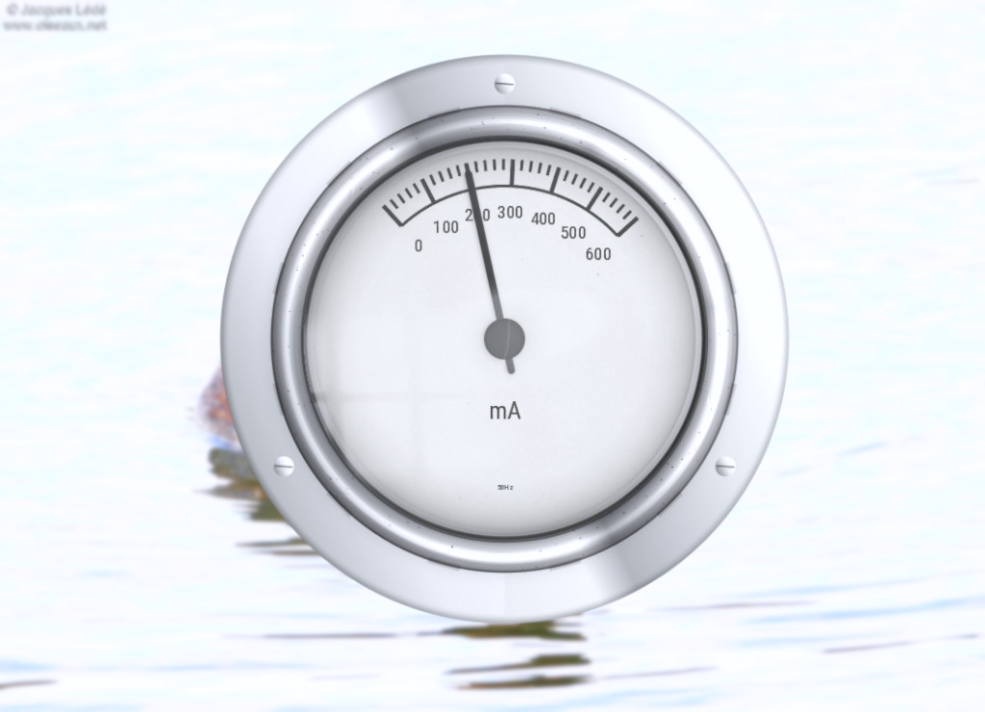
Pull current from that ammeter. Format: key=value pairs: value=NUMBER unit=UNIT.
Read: value=200 unit=mA
